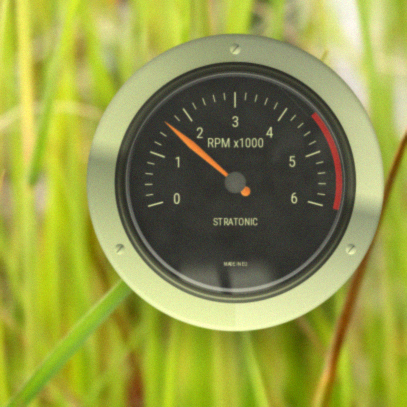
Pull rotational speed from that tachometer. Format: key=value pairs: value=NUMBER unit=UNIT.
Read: value=1600 unit=rpm
